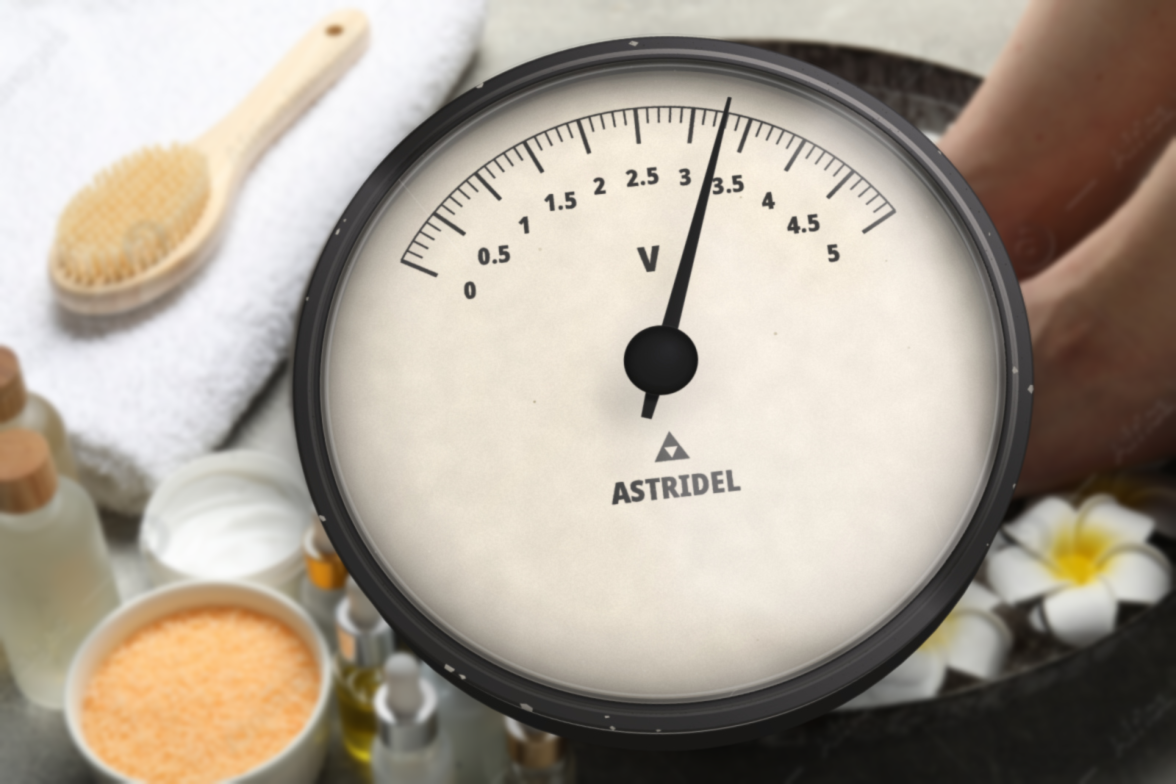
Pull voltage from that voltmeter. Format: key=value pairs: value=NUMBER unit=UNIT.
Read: value=3.3 unit=V
